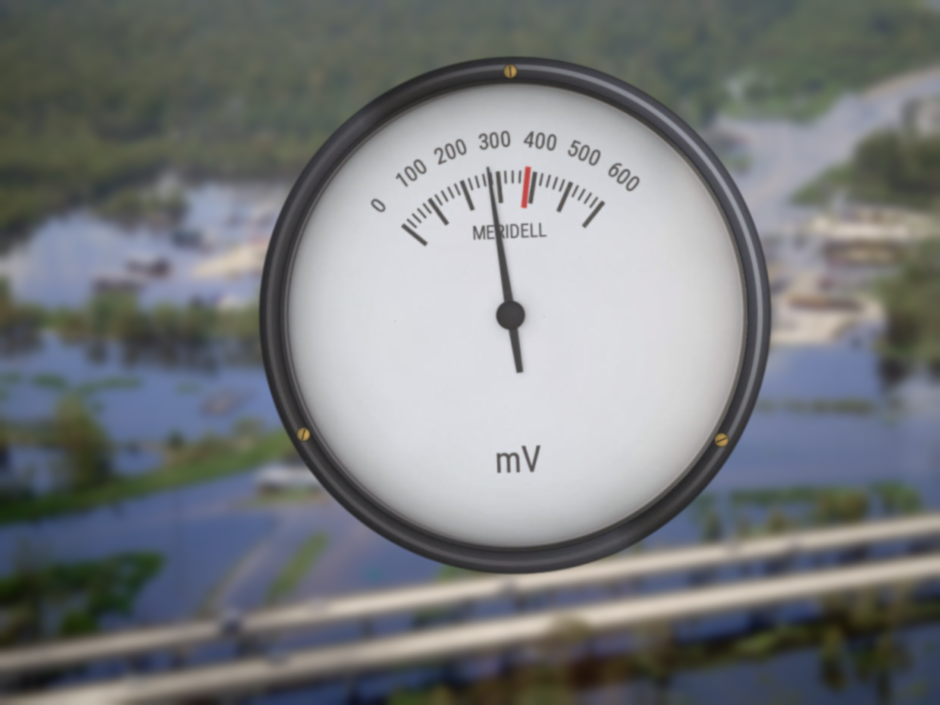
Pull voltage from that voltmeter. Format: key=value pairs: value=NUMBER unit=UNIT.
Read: value=280 unit=mV
